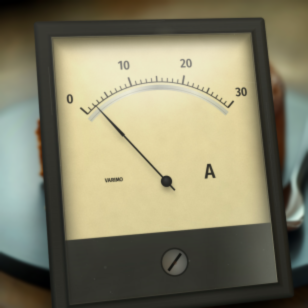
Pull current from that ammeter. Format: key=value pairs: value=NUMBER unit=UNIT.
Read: value=2 unit=A
